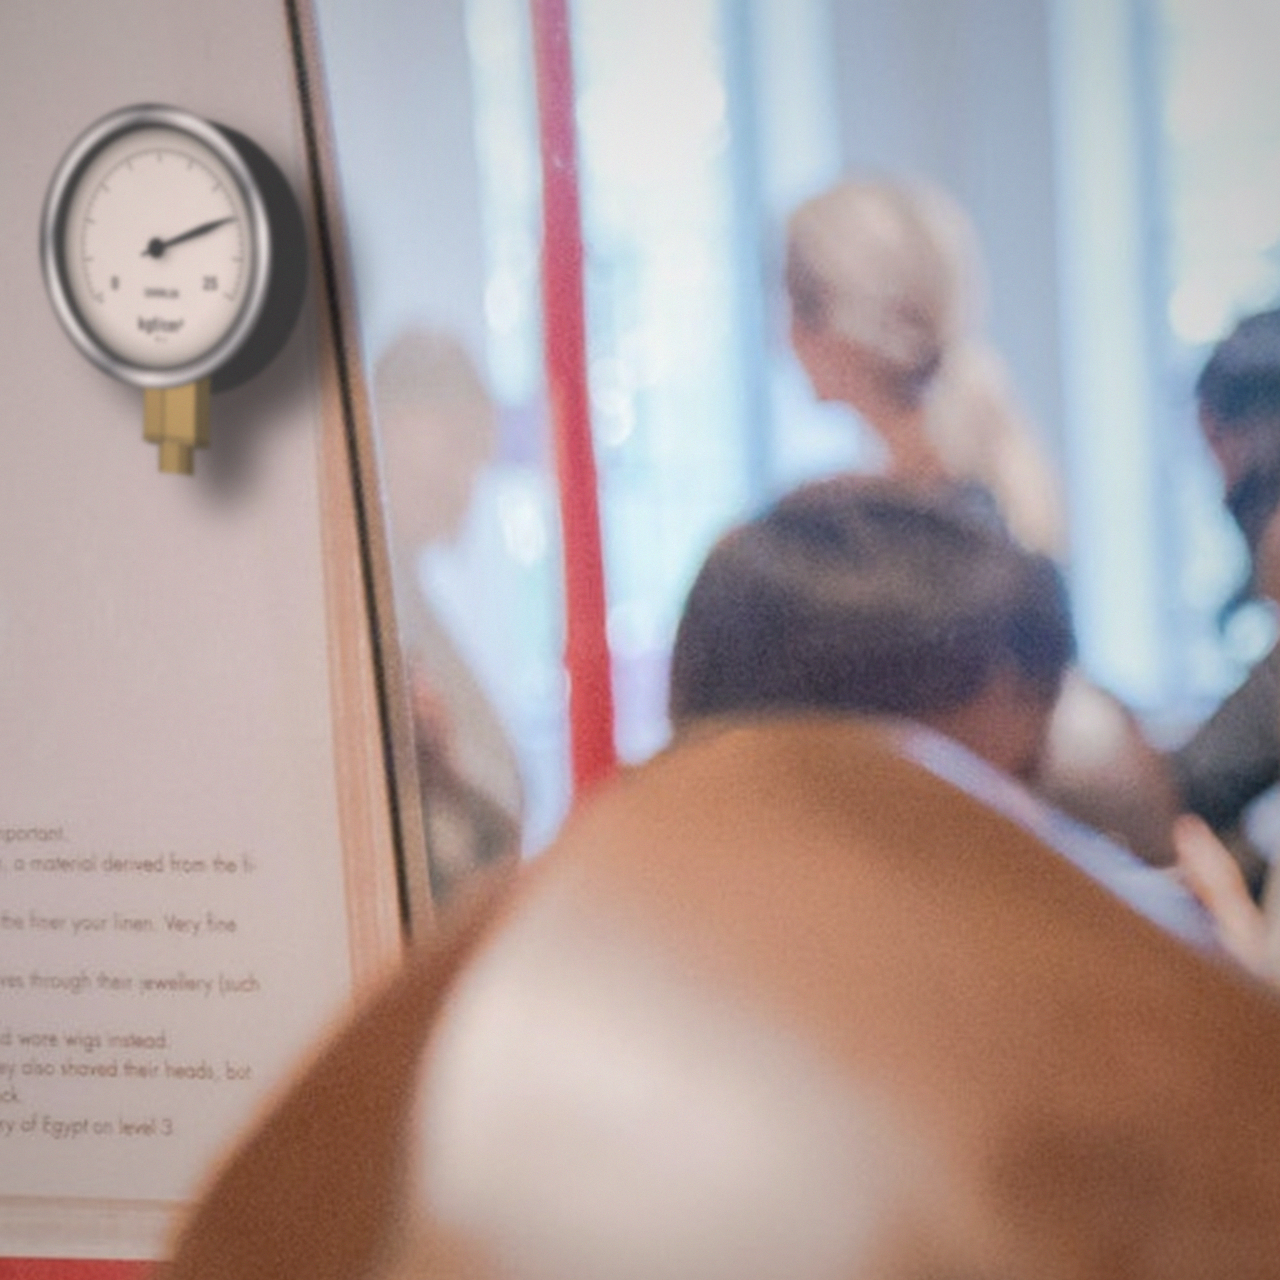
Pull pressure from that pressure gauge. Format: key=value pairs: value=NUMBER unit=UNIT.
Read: value=20 unit=kg/cm²
